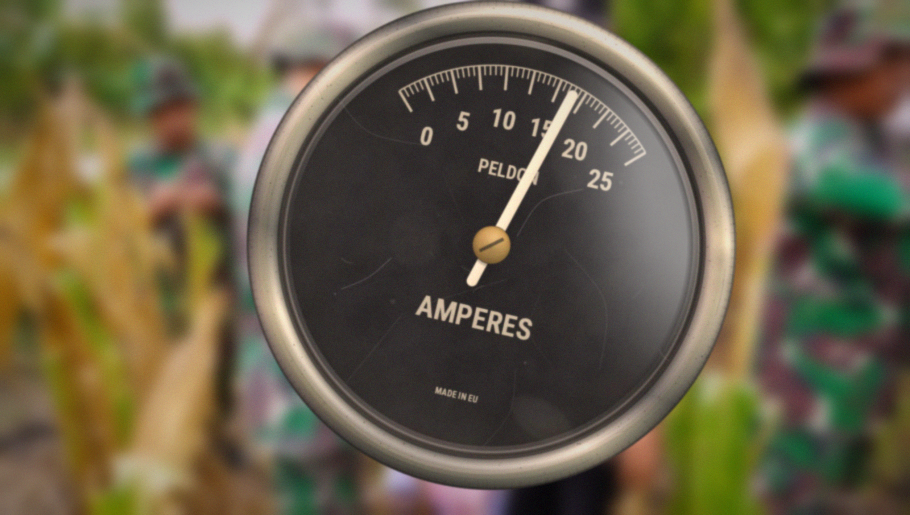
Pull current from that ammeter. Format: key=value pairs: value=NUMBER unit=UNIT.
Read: value=16.5 unit=A
